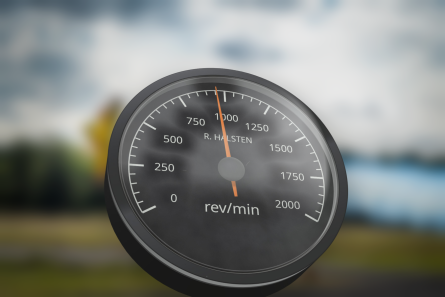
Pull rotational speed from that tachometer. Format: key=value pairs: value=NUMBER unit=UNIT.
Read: value=950 unit=rpm
